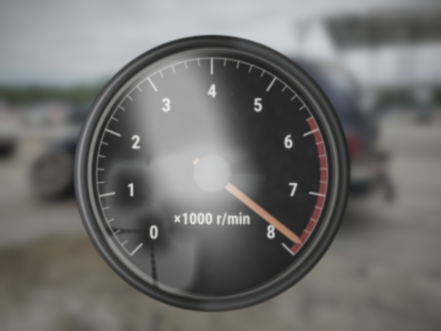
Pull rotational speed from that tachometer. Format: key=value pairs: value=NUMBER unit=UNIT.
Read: value=7800 unit=rpm
